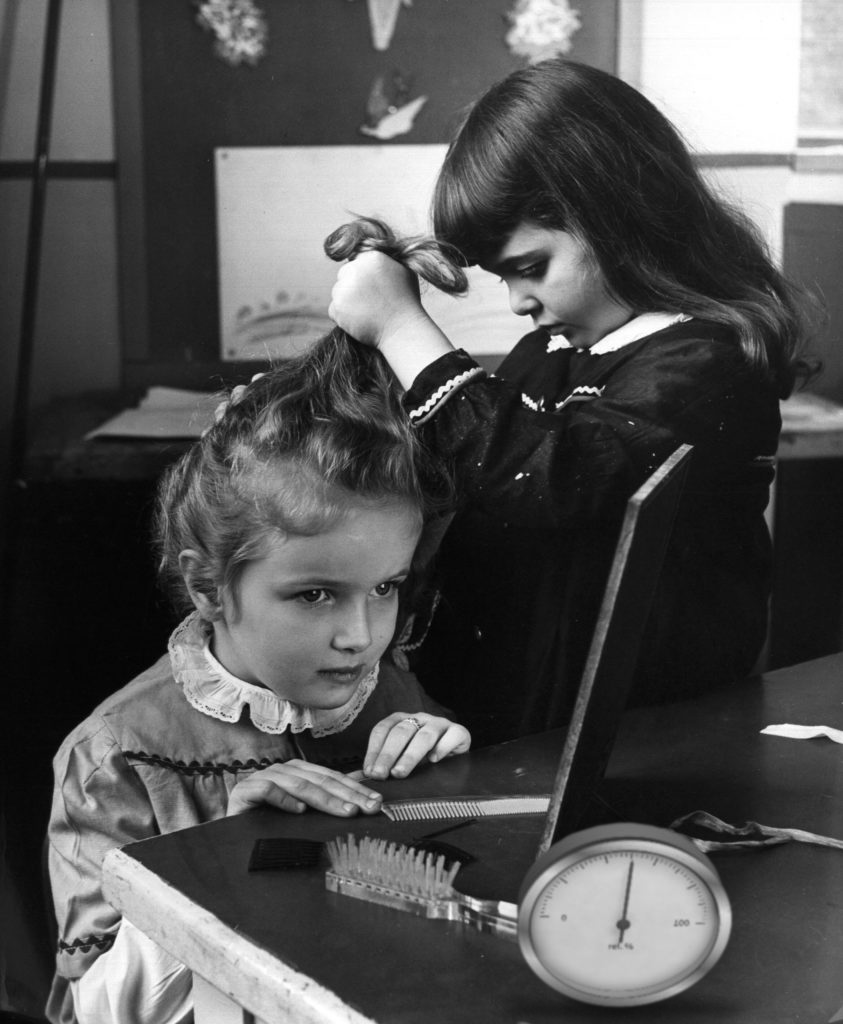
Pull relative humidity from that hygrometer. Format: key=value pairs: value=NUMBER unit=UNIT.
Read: value=50 unit=%
